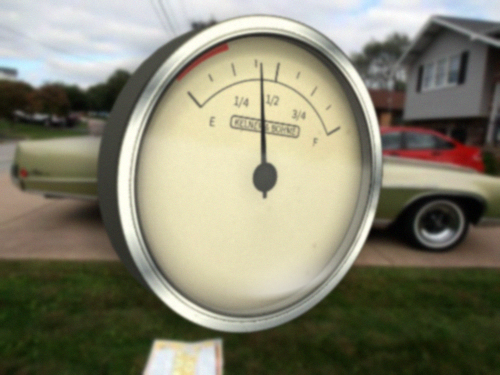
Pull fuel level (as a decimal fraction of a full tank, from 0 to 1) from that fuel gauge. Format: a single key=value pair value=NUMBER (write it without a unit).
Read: value=0.375
